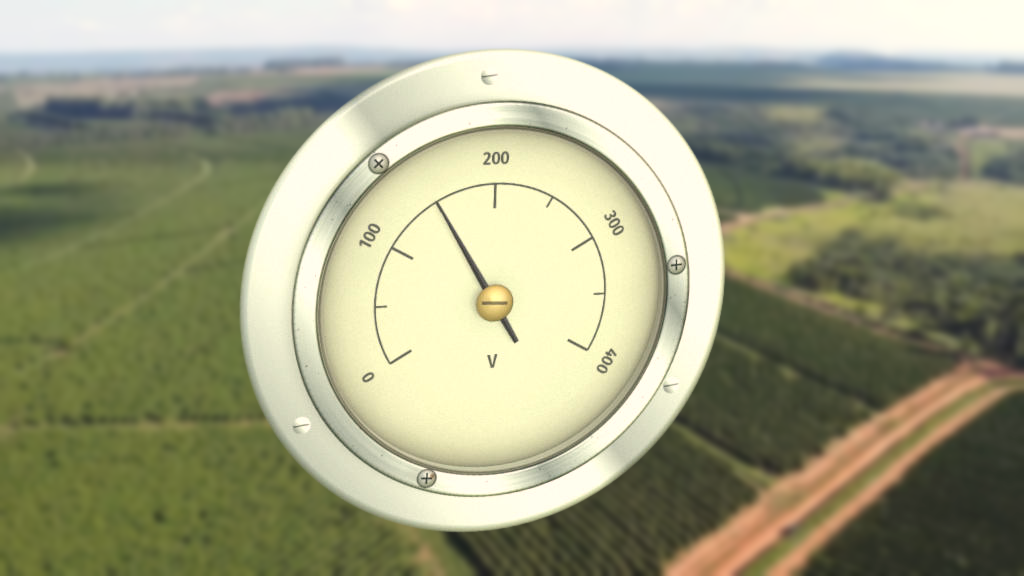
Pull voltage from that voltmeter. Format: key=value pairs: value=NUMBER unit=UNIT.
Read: value=150 unit=V
